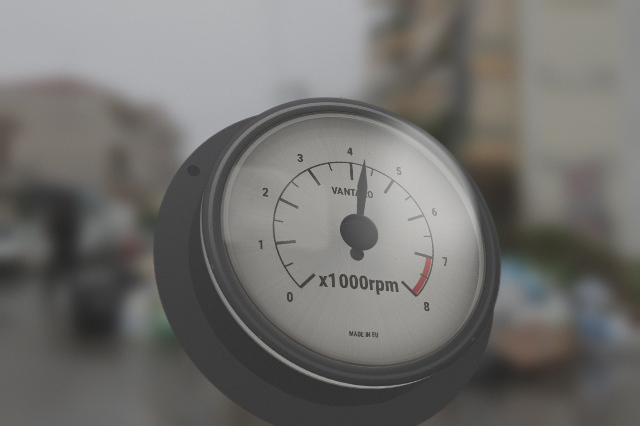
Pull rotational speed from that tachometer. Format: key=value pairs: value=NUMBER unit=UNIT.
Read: value=4250 unit=rpm
